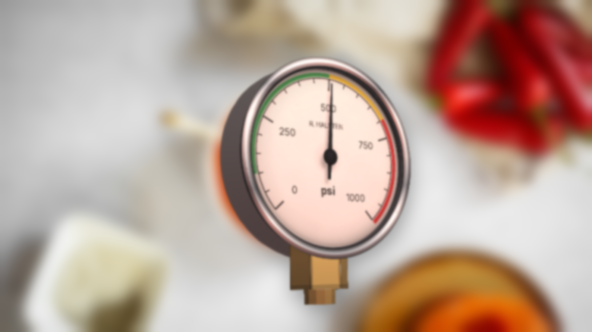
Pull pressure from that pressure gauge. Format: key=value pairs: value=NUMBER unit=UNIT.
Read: value=500 unit=psi
